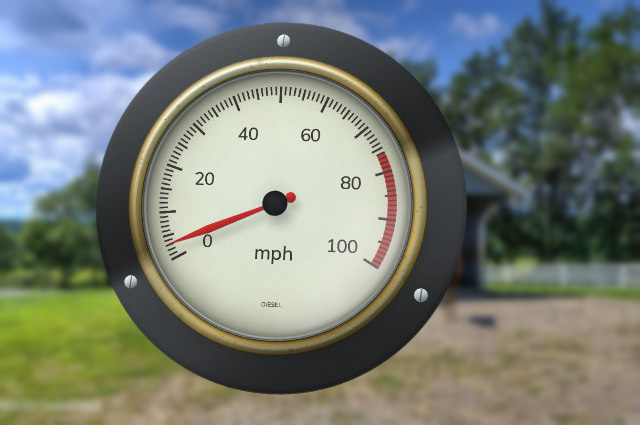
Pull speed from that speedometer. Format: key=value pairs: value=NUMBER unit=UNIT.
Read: value=3 unit=mph
